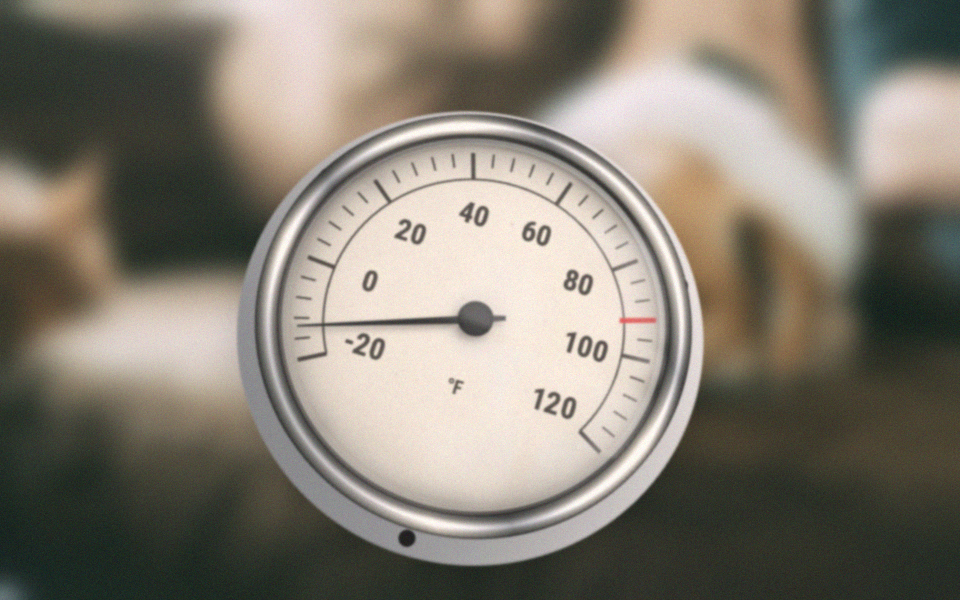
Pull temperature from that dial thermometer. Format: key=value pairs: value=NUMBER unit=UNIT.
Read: value=-14 unit=°F
